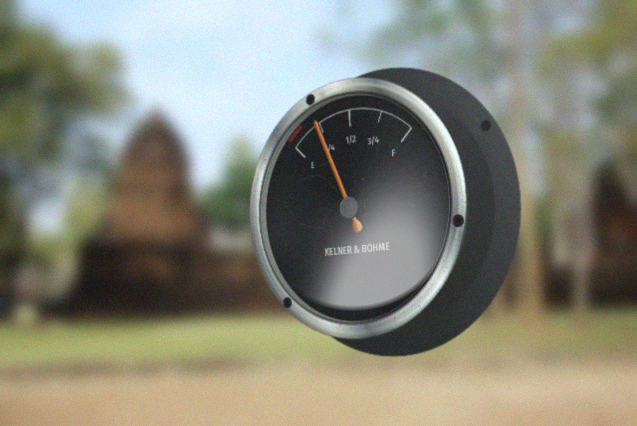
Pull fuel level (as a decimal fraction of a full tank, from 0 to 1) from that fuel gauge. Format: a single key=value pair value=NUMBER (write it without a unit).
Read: value=0.25
